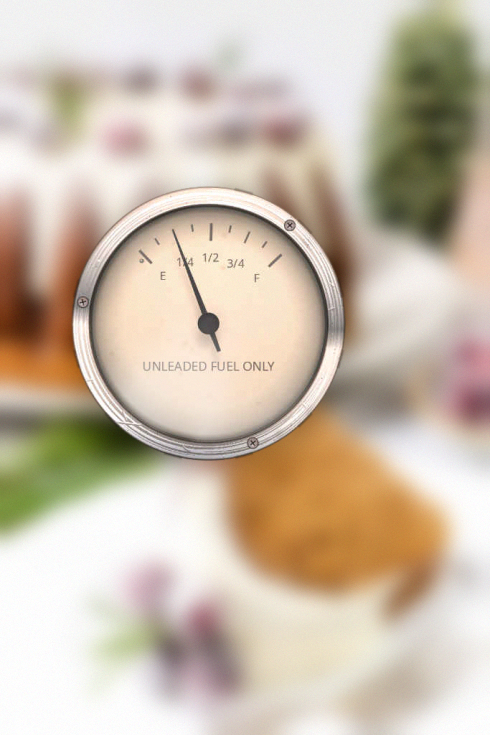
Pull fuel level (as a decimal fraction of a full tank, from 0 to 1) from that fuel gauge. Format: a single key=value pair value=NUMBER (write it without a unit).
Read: value=0.25
